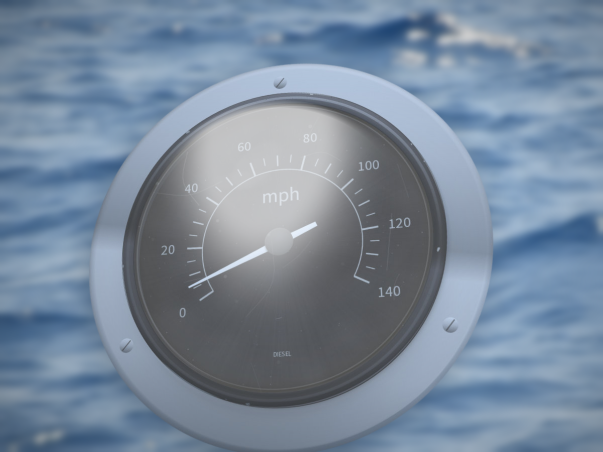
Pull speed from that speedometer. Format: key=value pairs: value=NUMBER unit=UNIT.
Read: value=5 unit=mph
